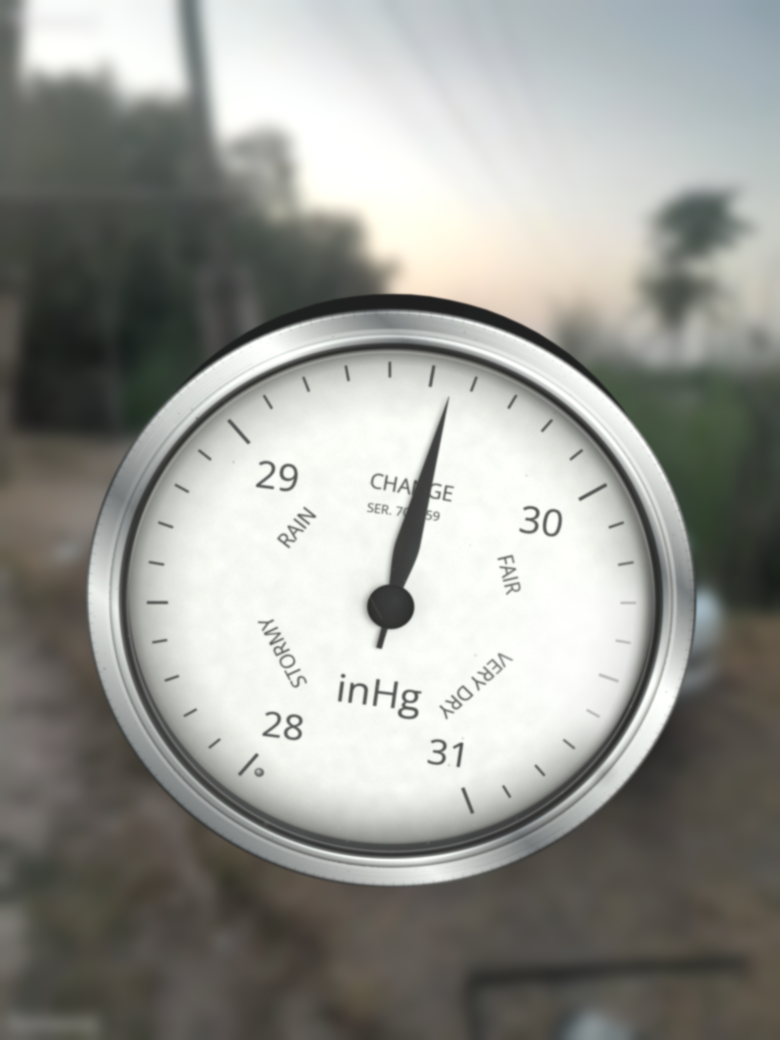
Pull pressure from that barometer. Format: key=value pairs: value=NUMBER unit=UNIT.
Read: value=29.55 unit=inHg
